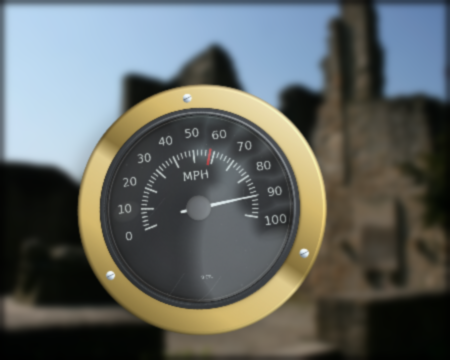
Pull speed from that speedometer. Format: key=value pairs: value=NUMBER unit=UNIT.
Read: value=90 unit=mph
